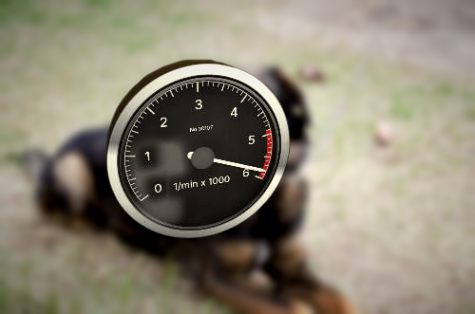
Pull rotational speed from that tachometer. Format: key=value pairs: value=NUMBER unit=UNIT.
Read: value=5800 unit=rpm
